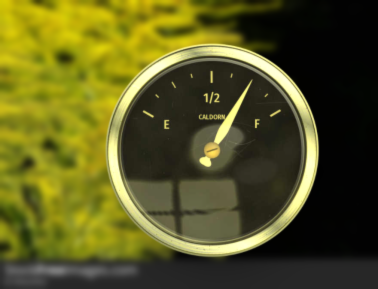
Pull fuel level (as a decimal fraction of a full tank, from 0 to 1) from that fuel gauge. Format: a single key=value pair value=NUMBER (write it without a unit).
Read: value=0.75
